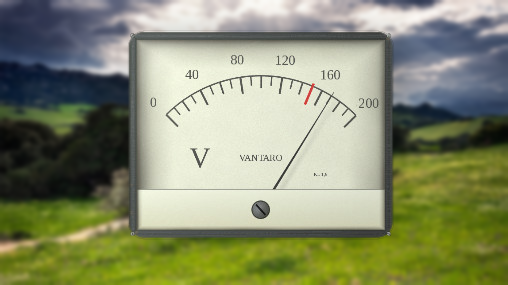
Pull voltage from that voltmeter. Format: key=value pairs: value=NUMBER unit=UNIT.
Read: value=170 unit=V
